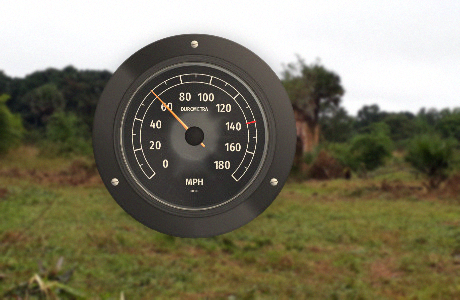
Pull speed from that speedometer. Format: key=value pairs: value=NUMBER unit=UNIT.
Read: value=60 unit=mph
